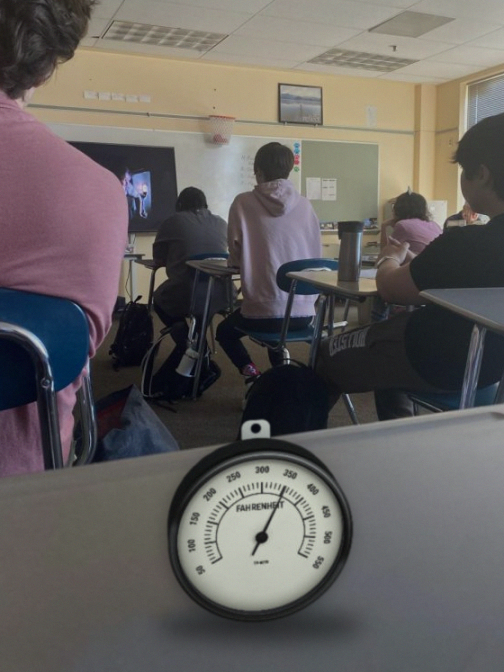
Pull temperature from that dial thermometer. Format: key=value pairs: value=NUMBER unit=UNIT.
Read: value=350 unit=°F
